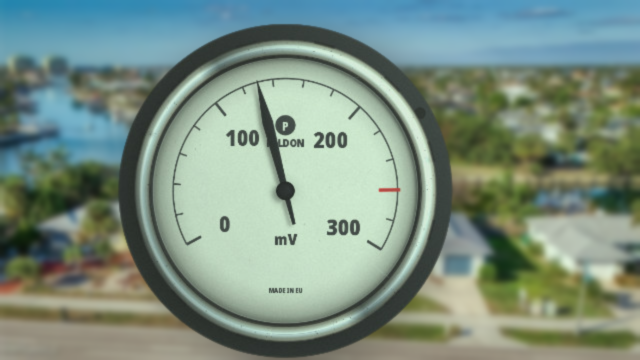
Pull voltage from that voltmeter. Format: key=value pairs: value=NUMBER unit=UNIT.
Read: value=130 unit=mV
